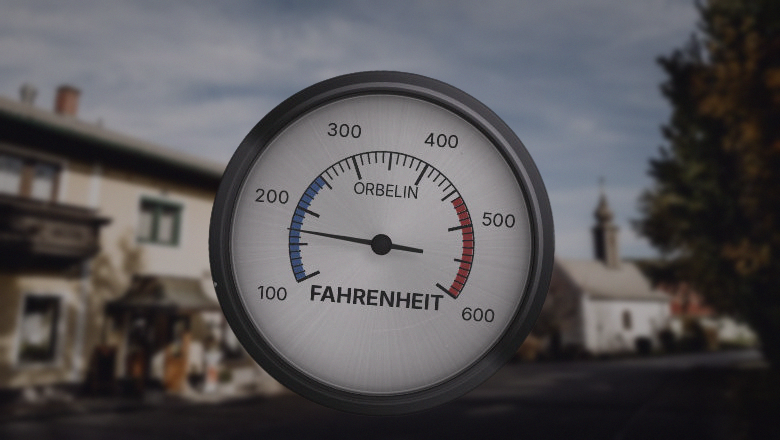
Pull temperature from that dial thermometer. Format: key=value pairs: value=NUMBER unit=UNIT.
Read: value=170 unit=°F
